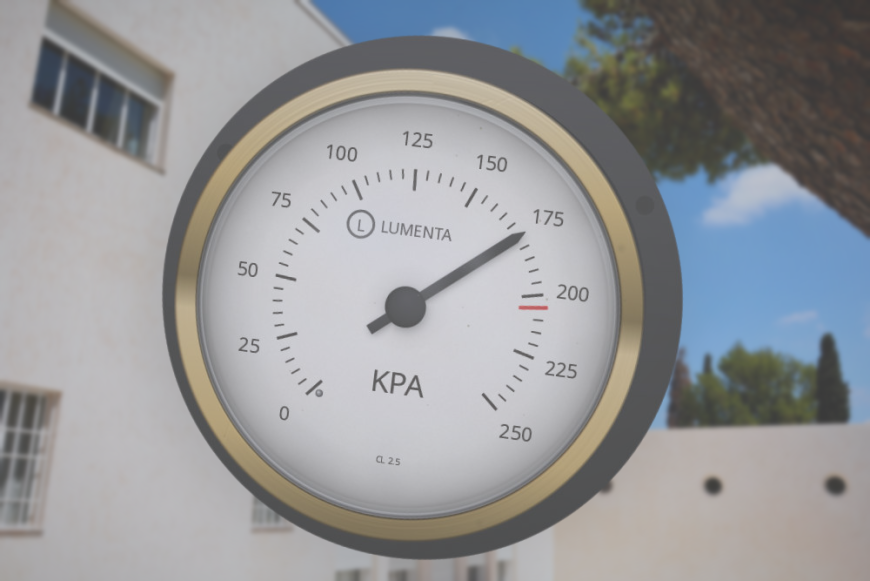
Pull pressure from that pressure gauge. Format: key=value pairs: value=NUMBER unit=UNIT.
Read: value=175 unit=kPa
